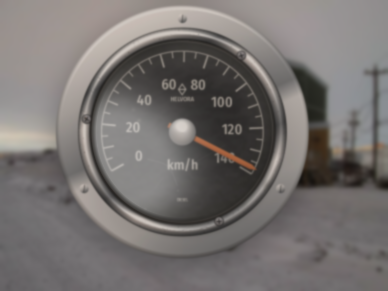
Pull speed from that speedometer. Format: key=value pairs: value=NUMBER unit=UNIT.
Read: value=137.5 unit=km/h
